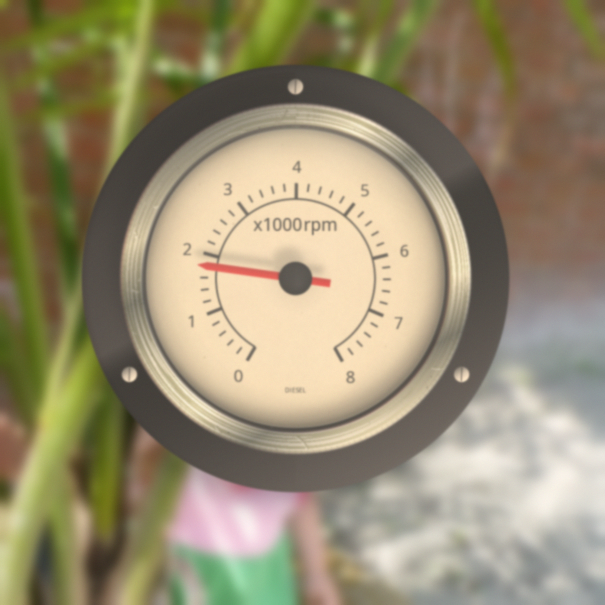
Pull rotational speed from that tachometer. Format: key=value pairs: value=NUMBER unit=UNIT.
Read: value=1800 unit=rpm
